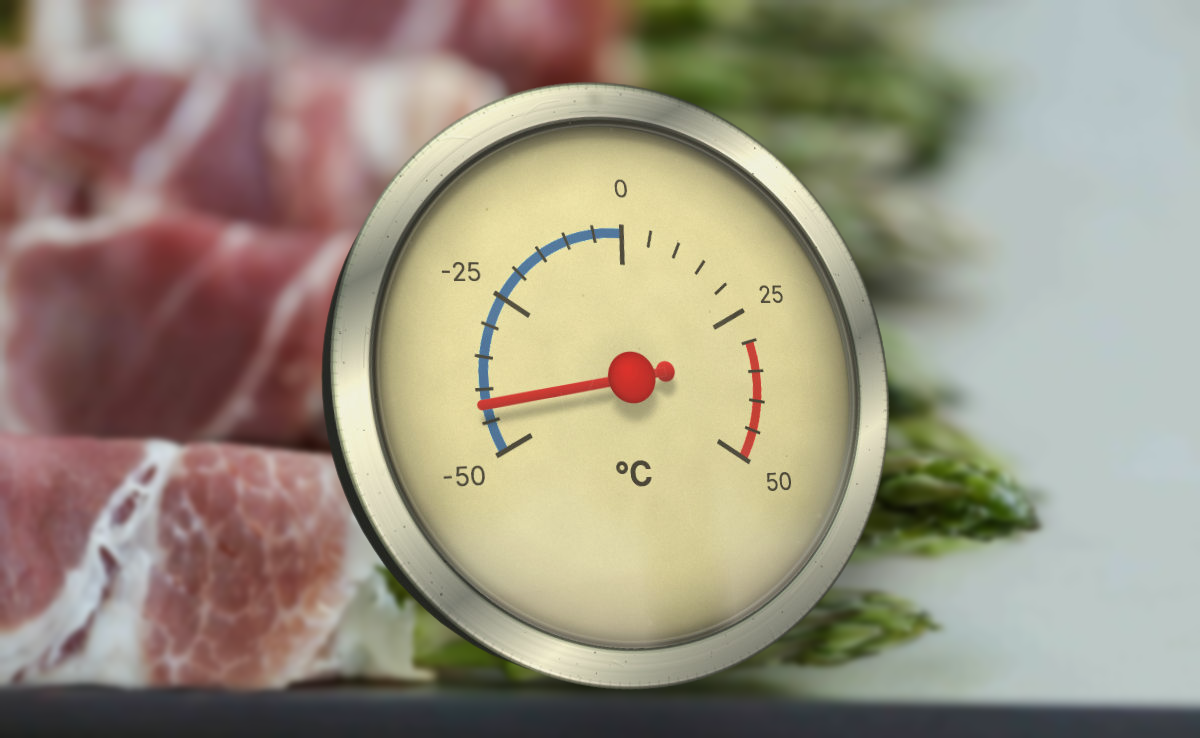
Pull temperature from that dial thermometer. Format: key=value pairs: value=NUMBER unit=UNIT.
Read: value=-42.5 unit=°C
